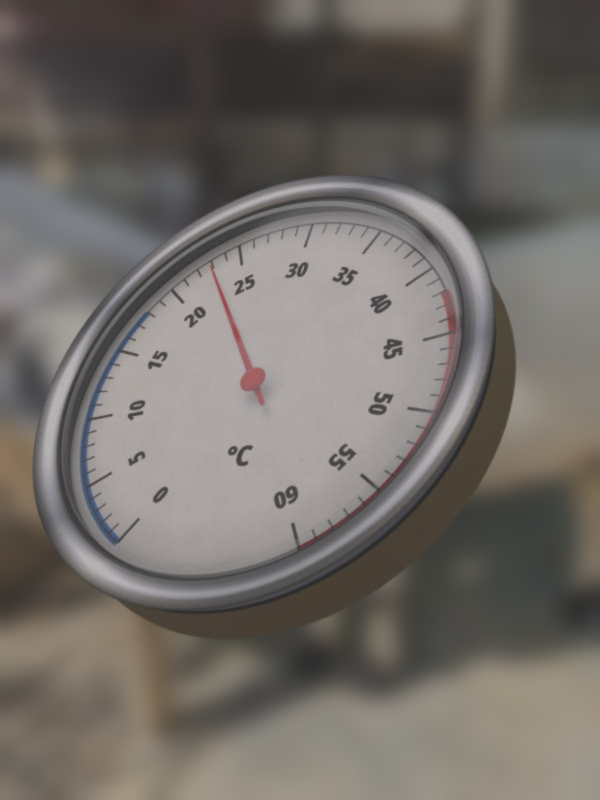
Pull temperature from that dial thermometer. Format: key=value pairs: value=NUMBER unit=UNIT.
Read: value=23 unit=°C
